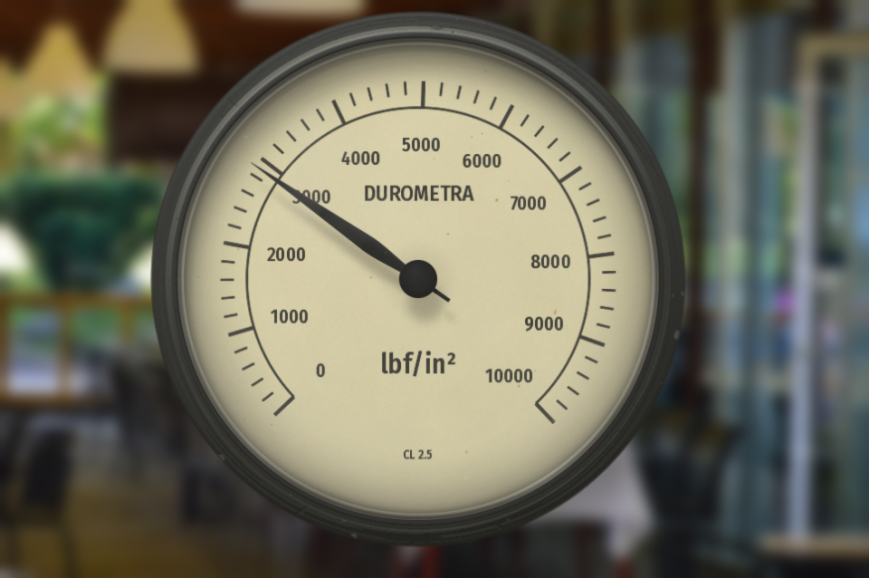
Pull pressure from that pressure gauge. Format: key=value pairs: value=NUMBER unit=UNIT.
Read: value=2900 unit=psi
